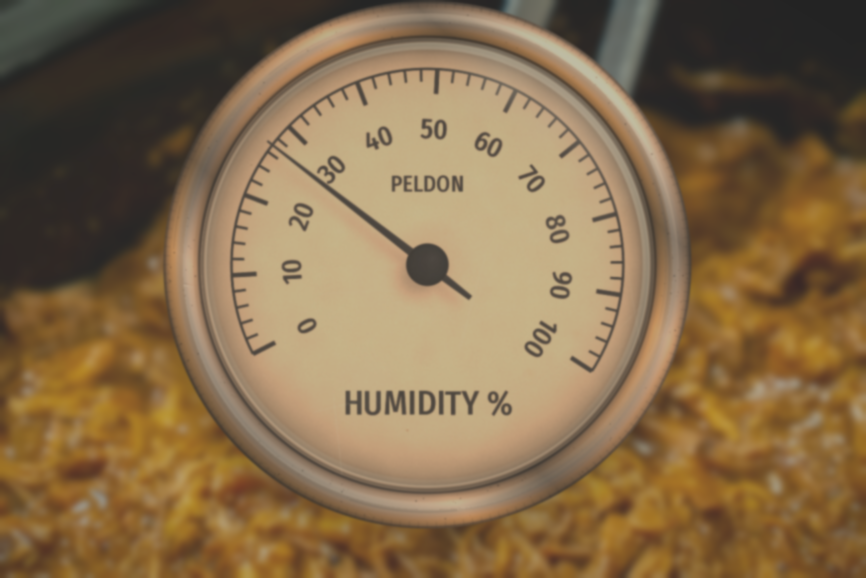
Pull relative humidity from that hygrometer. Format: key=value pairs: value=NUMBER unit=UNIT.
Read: value=27 unit=%
